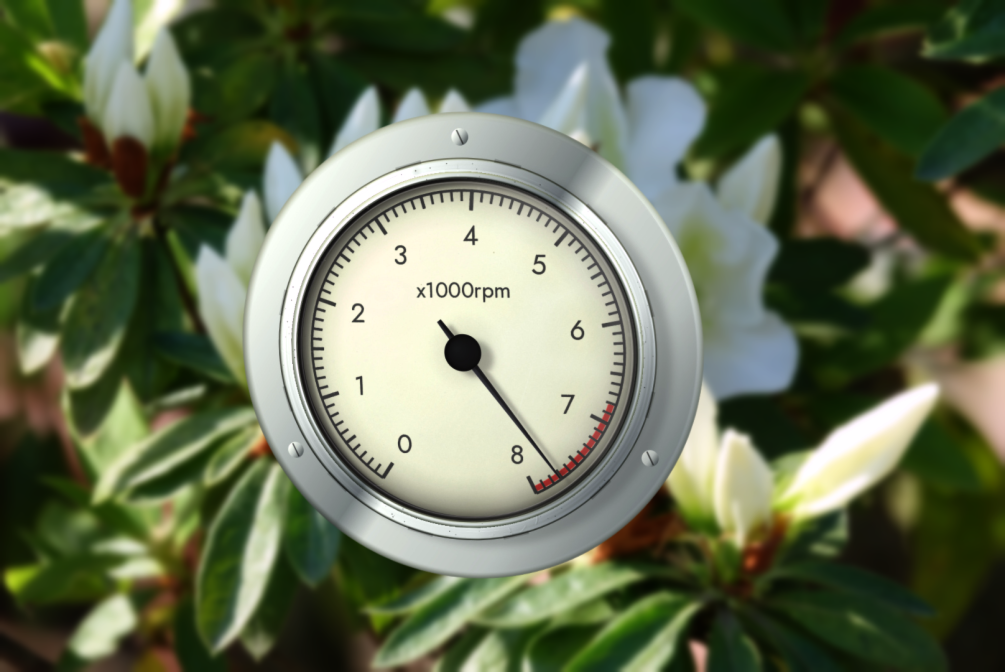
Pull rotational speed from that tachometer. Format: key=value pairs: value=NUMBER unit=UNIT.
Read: value=7700 unit=rpm
